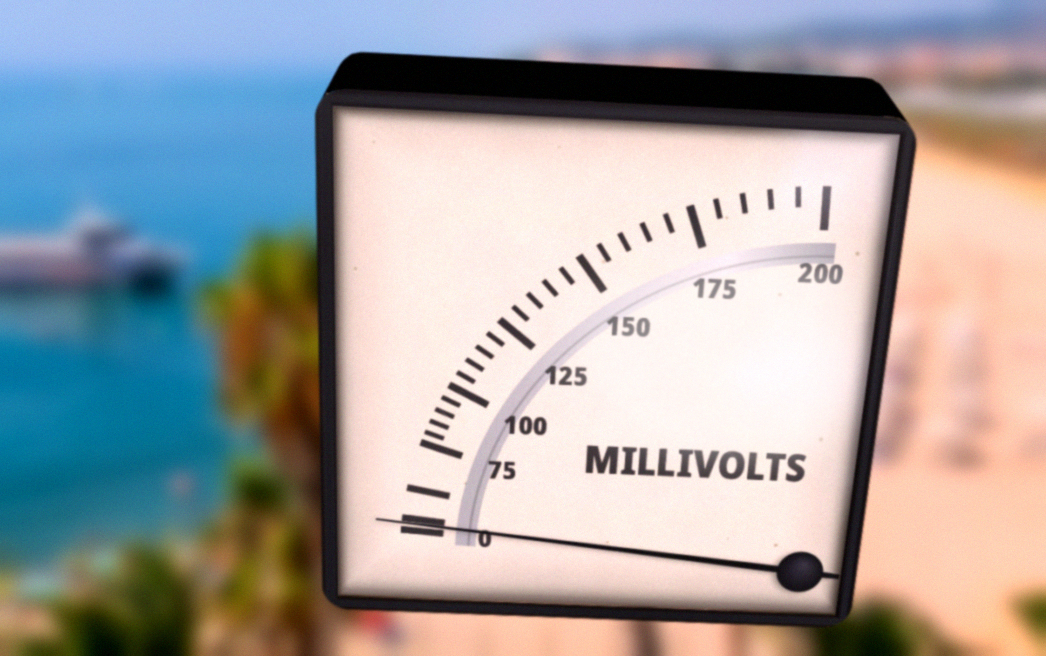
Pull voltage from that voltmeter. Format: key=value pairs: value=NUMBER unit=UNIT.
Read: value=25 unit=mV
